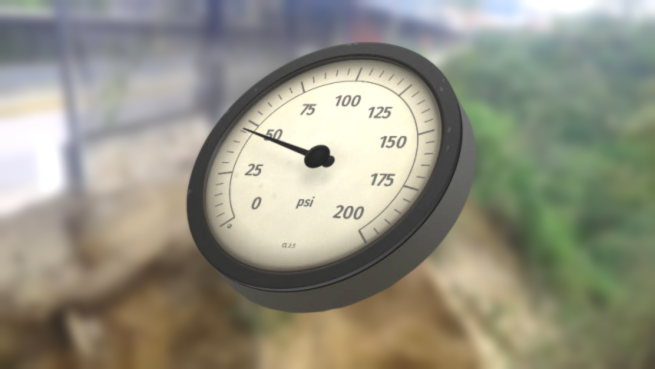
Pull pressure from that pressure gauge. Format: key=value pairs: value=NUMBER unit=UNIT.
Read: value=45 unit=psi
